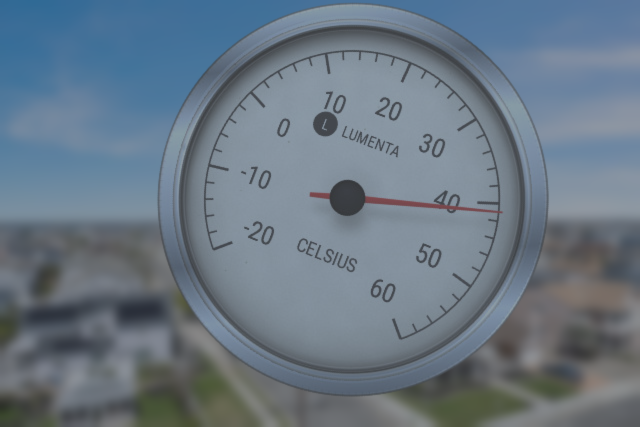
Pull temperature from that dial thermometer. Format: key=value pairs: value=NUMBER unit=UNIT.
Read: value=41 unit=°C
